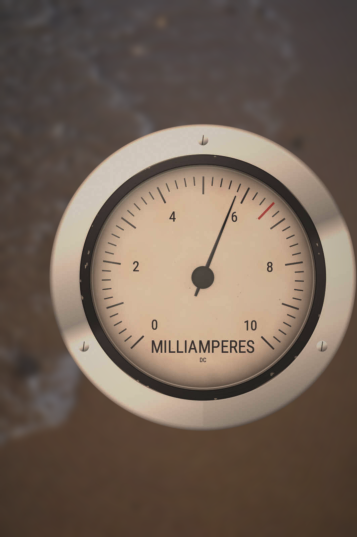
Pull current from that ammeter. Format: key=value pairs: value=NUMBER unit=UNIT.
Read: value=5.8 unit=mA
